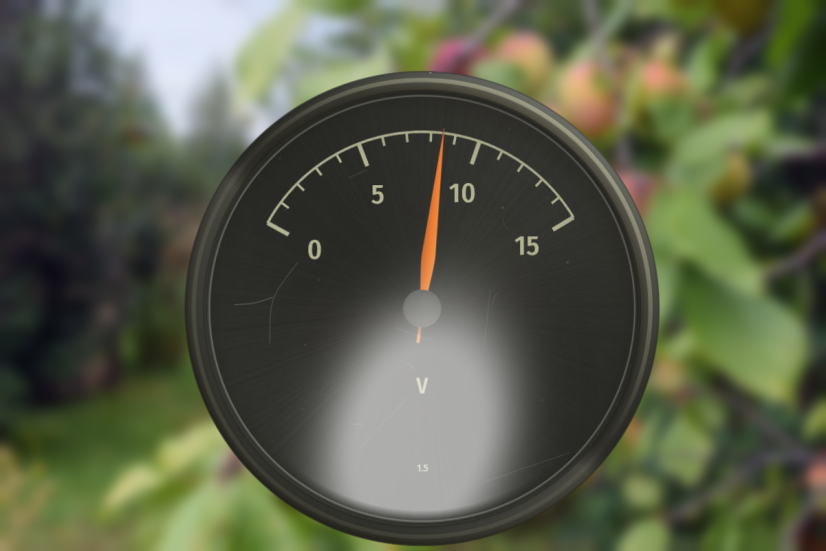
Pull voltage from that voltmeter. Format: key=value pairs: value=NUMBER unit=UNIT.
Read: value=8.5 unit=V
